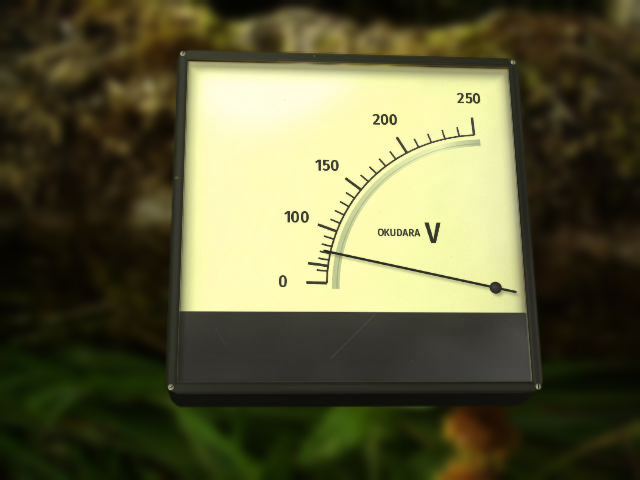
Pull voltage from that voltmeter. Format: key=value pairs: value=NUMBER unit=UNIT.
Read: value=70 unit=V
